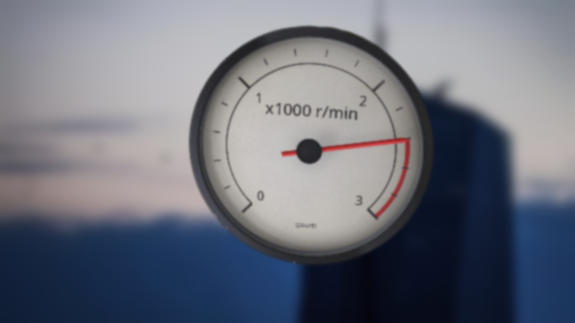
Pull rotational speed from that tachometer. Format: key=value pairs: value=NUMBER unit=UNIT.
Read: value=2400 unit=rpm
